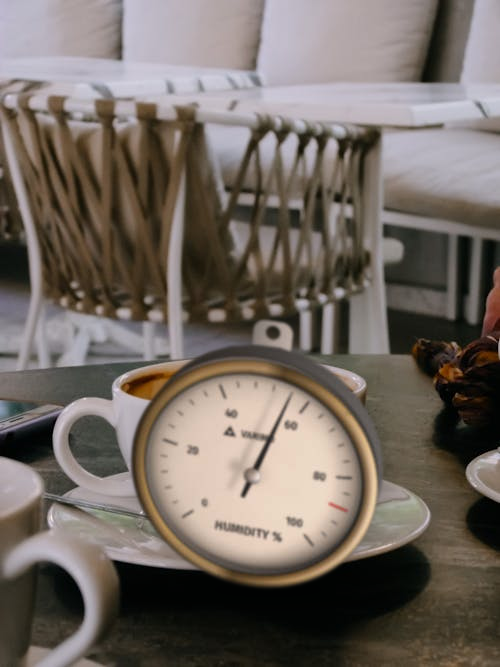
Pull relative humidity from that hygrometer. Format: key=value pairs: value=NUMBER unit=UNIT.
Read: value=56 unit=%
